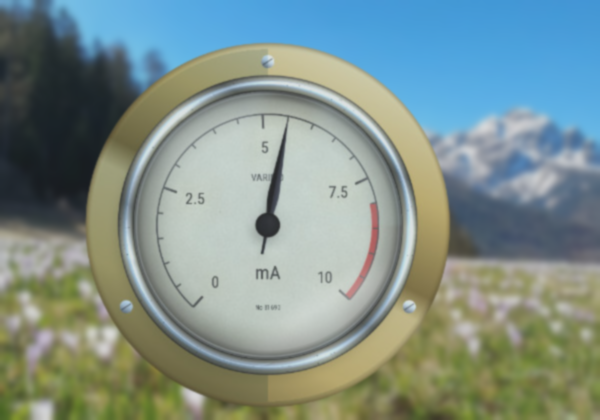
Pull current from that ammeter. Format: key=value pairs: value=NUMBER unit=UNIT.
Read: value=5.5 unit=mA
